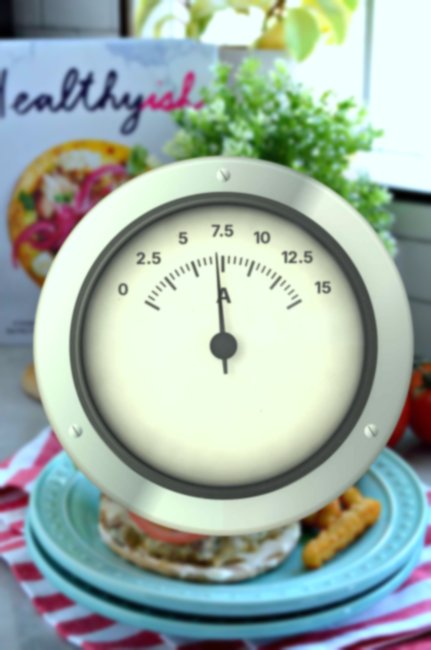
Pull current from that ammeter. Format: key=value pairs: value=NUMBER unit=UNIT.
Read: value=7 unit=A
